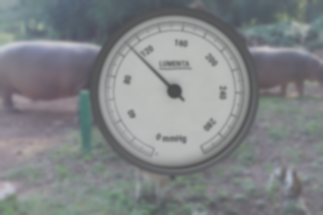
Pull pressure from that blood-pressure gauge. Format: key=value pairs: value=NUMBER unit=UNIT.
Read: value=110 unit=mmHg
